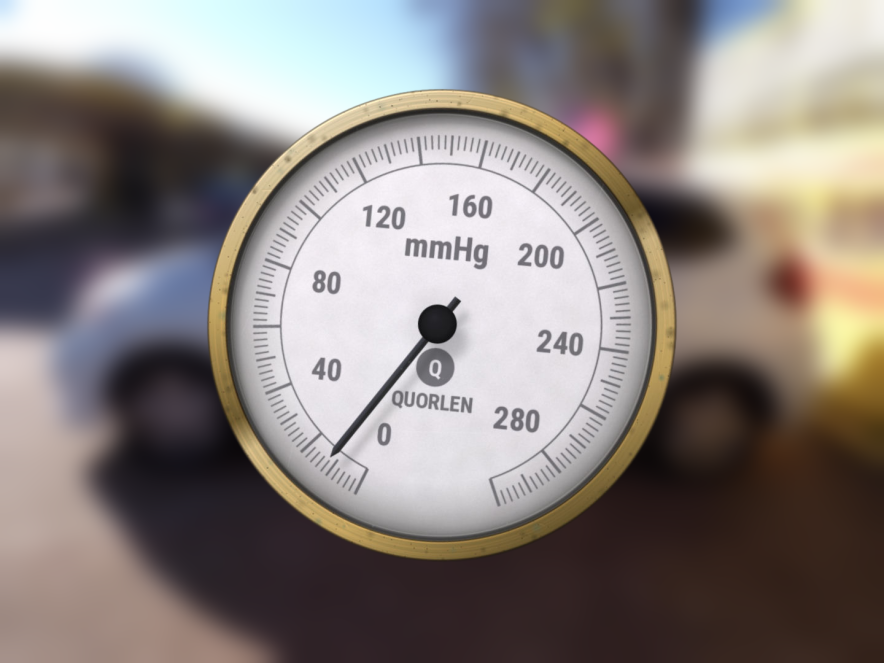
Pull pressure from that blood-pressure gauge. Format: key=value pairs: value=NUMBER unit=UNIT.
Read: value=12 unit=mmHg
